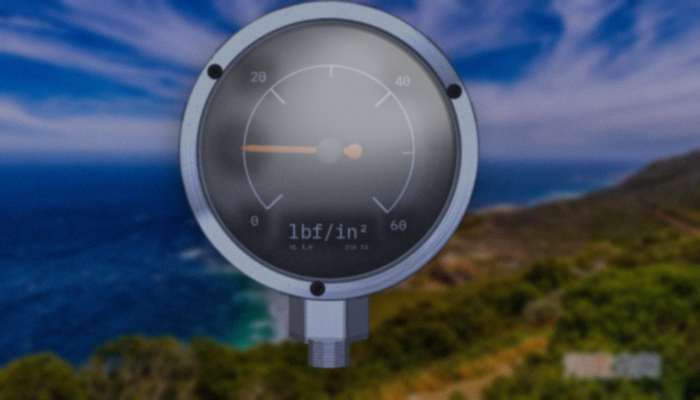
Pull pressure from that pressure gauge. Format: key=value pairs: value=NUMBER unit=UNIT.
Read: value=10 unit=psi
